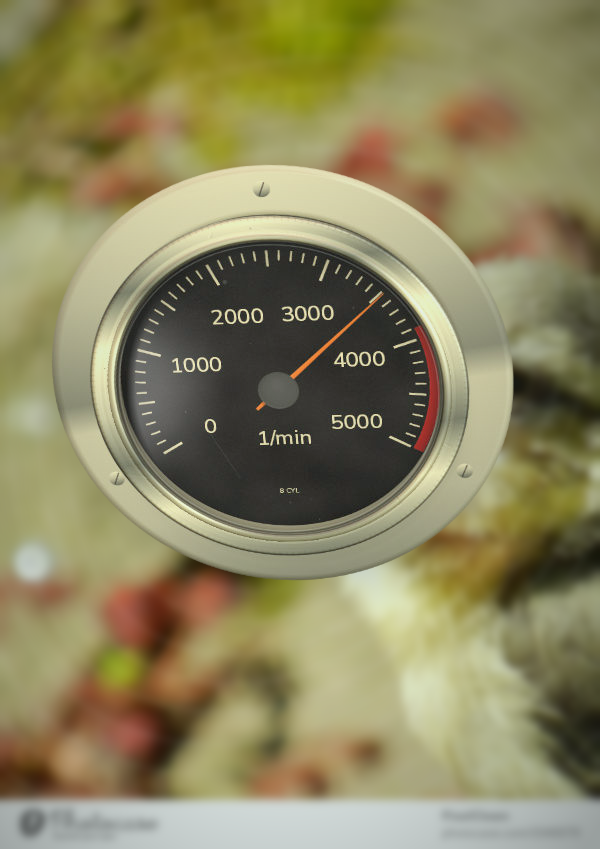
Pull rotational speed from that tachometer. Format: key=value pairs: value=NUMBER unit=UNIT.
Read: value=3500 unit=rpm
